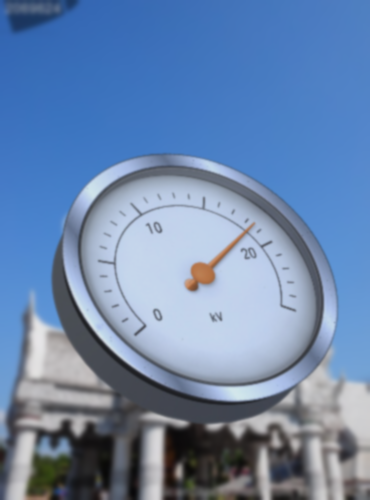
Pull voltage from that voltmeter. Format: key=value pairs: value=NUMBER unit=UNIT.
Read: value=18.5 unit=kV
